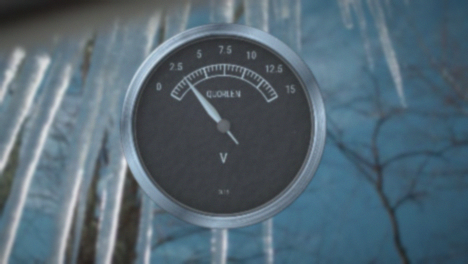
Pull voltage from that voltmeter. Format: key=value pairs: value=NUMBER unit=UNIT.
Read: value=2.5 unit=V
